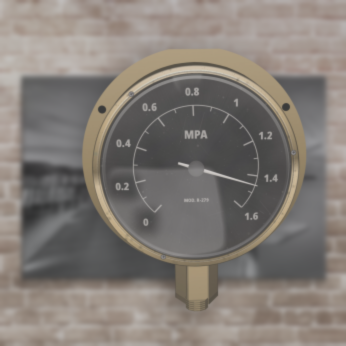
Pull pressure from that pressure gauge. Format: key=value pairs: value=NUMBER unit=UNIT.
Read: value=1.45 unit=MPa
